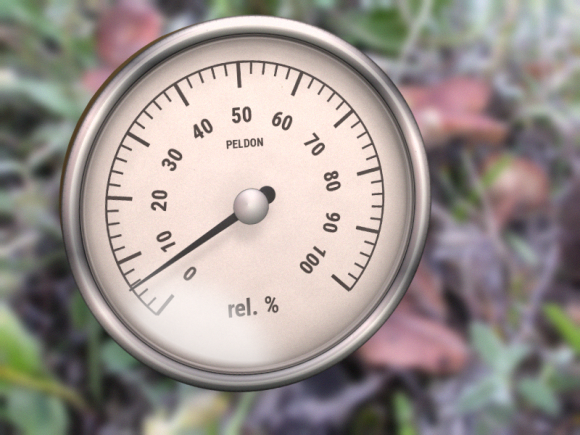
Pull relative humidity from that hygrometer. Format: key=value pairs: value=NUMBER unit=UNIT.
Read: value=6 unit=%
